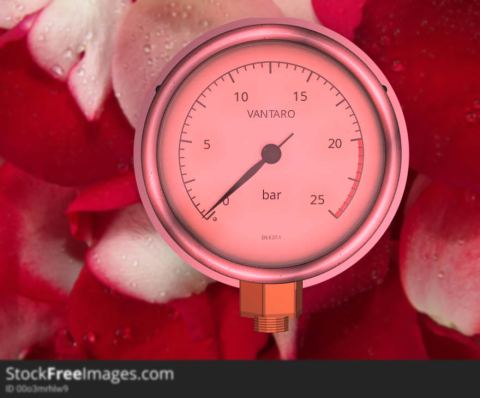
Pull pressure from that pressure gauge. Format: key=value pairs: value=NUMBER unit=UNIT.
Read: value=0.25 unit=bar
